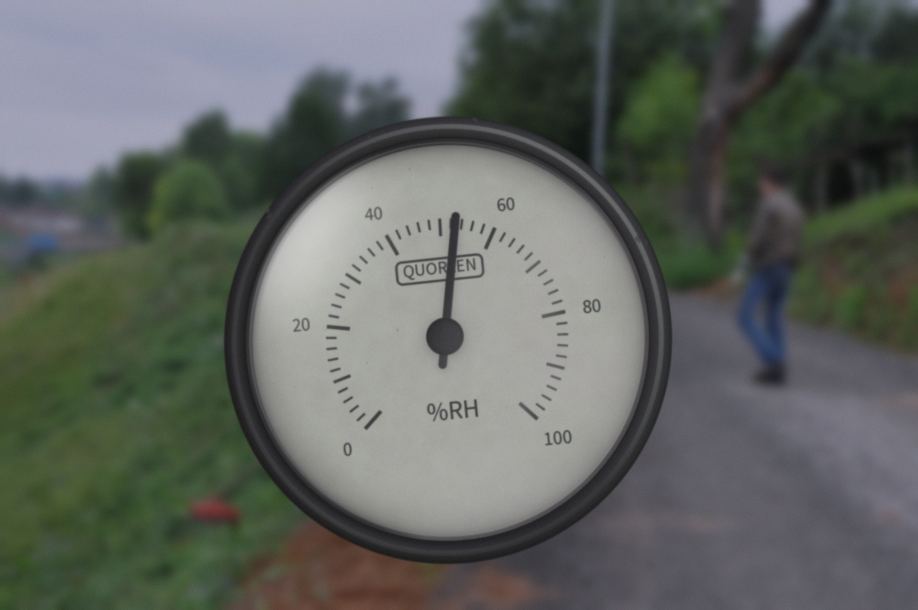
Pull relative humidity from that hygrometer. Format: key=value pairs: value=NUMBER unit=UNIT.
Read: value=53 unit=%
